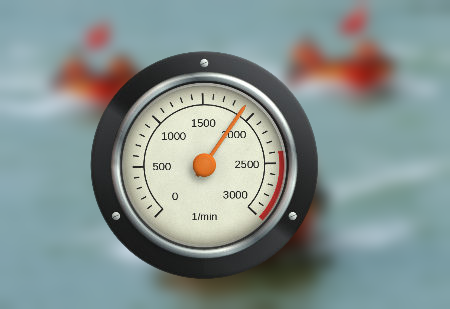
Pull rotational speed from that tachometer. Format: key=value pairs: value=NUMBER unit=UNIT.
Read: value=1900 unit=rpm
